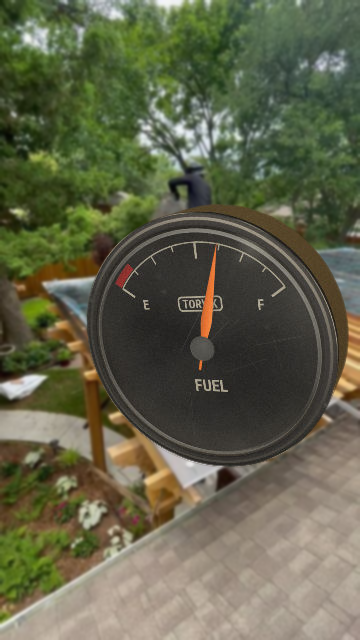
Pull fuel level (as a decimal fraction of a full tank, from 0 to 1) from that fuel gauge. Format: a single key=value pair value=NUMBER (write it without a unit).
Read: value=0.625
